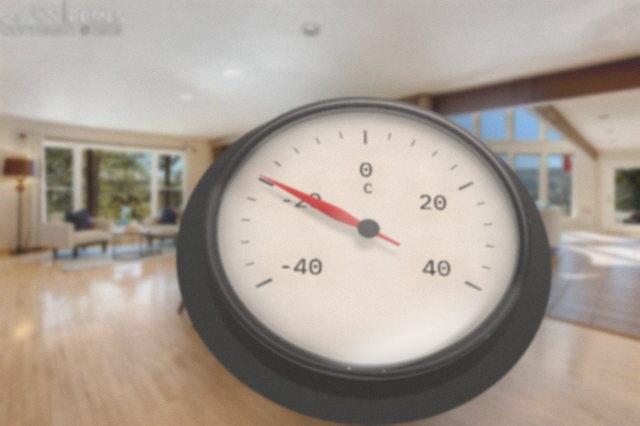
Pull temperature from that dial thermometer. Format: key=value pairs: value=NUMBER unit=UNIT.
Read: value=-20 unit=°C
